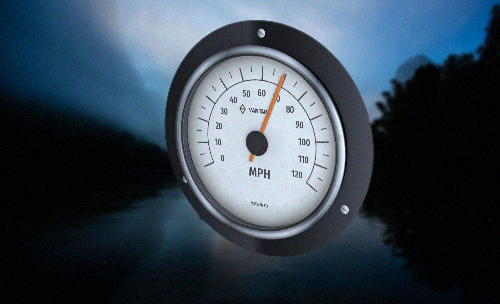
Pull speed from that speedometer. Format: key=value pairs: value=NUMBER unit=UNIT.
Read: value=70 unit=mph
